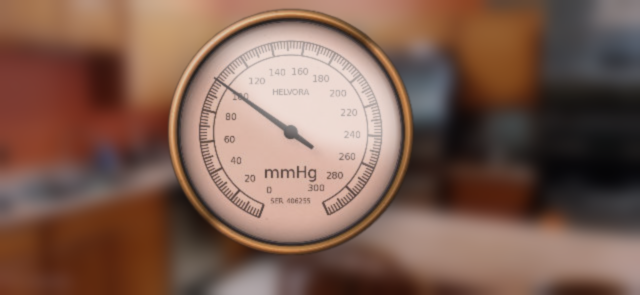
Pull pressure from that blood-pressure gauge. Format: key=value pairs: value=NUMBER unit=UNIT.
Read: value=100 unit=mmHg
